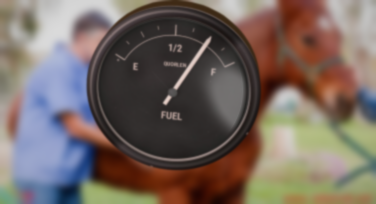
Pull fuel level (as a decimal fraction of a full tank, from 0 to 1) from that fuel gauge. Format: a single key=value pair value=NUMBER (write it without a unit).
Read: value=0.75
